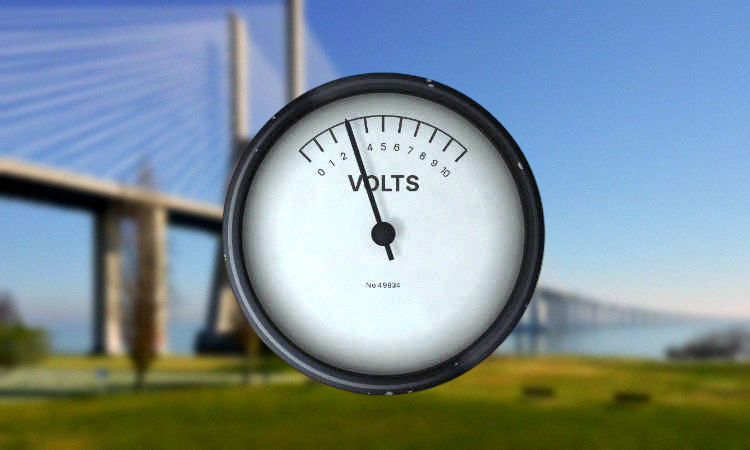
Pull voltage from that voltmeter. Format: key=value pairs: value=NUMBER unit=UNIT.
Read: value=3 unit=V
